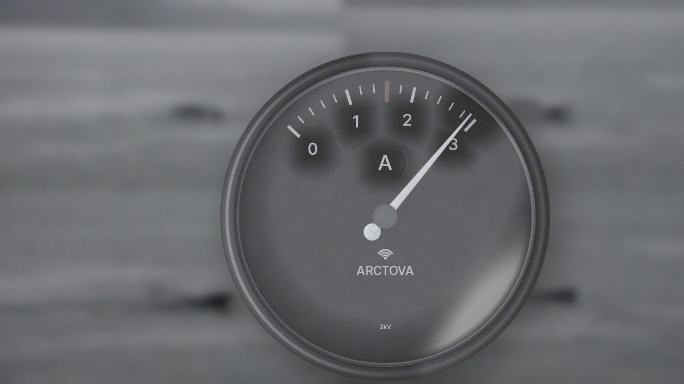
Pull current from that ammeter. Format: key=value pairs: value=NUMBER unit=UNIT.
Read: value=2.9 unit=A
